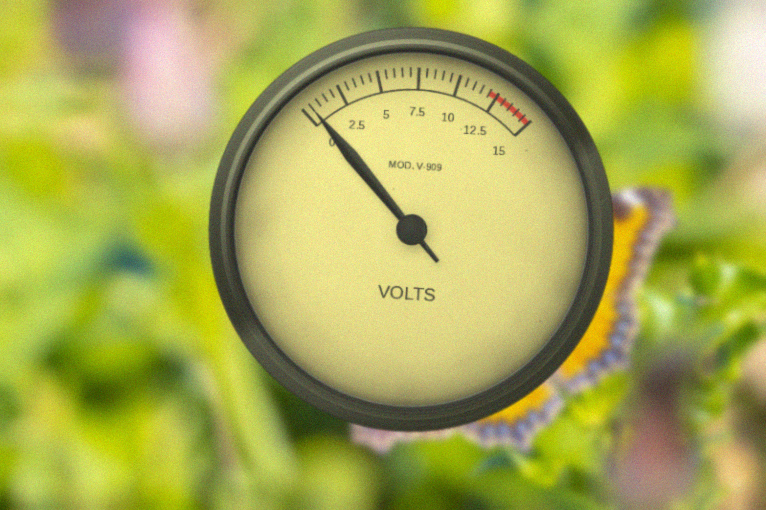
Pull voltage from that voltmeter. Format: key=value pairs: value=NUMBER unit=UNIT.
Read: value=0.5 unit=V
